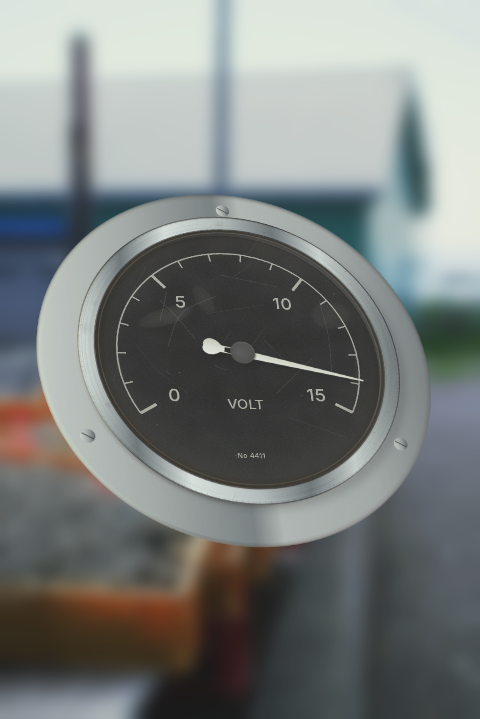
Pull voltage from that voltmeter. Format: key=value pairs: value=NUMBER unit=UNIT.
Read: value=14 unit=V
